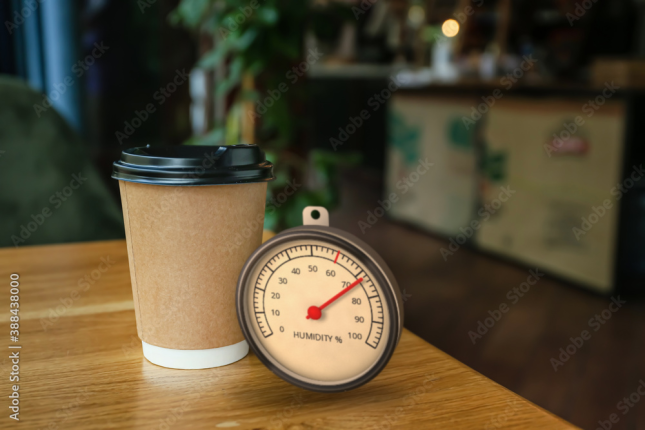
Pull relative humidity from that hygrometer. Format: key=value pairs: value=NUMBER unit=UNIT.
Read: value=72 unit=%
